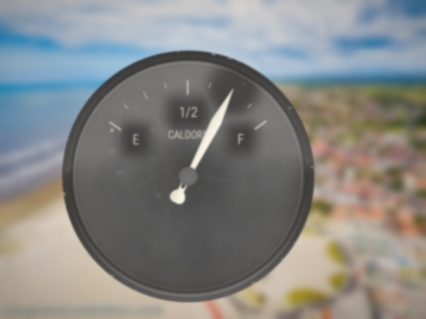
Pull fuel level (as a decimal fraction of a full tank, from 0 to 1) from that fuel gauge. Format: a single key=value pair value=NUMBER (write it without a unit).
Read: value=0.75
